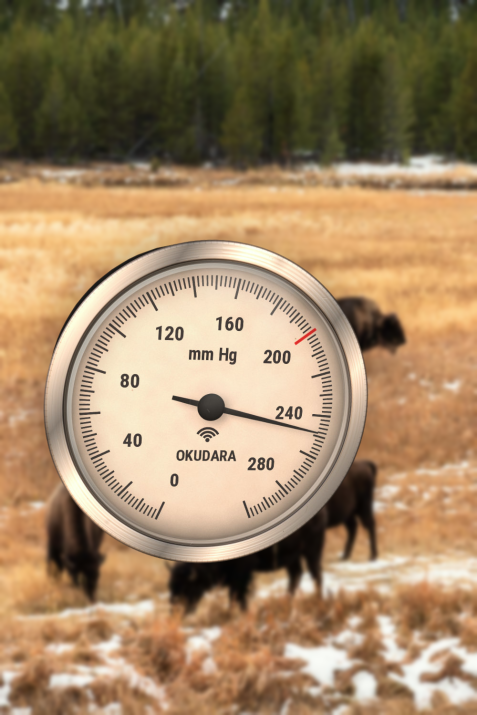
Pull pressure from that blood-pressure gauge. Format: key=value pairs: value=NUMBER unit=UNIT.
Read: value=248 unit=mmHg
